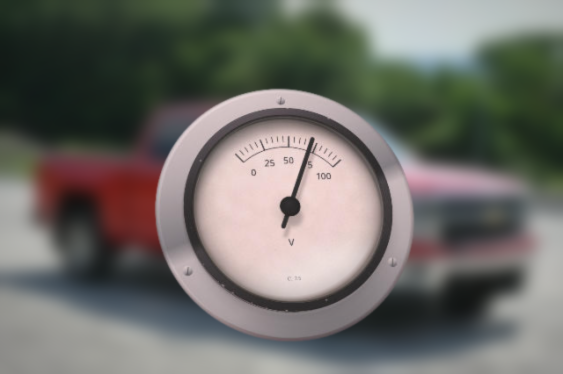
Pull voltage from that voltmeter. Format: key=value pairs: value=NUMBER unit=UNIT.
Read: value=70 unit=V
